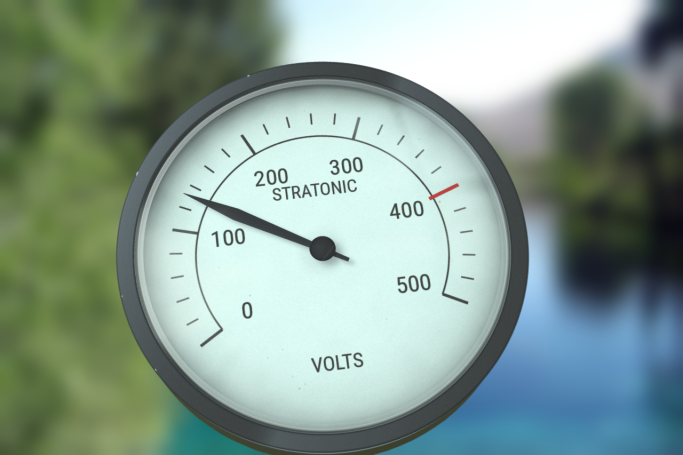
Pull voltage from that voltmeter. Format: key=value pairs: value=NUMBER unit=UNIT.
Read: value=130 unit=V
